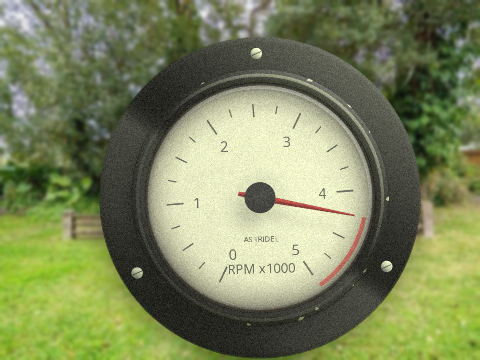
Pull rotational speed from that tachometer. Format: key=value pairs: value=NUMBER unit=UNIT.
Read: value=4250 unit=rpm
